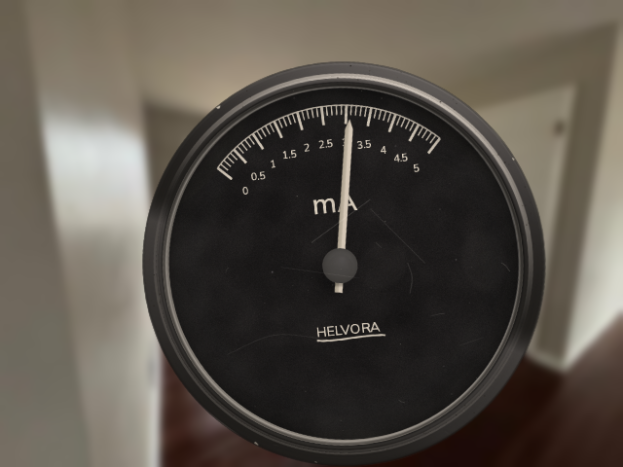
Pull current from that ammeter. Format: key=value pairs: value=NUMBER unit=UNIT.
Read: value=3.1 unit=mA
